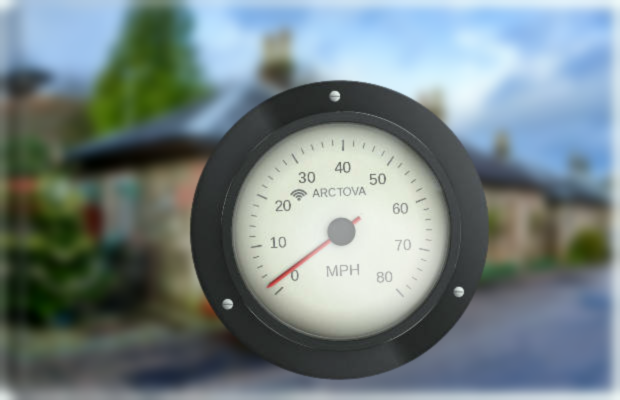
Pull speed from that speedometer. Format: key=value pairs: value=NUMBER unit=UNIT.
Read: value=2 unit=mph
